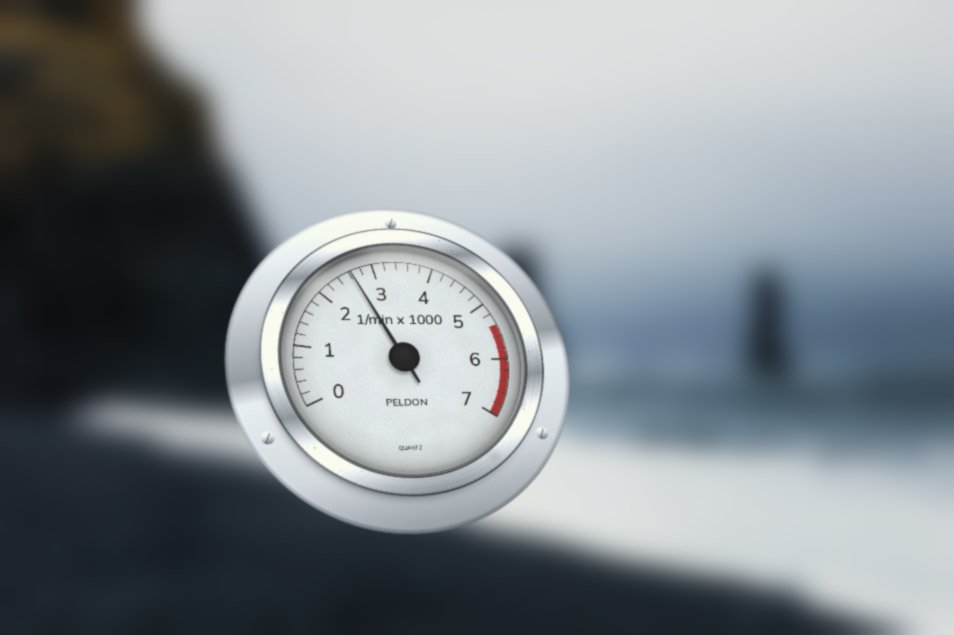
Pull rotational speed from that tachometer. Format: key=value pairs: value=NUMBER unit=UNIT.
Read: value=2600 unit=rpm
